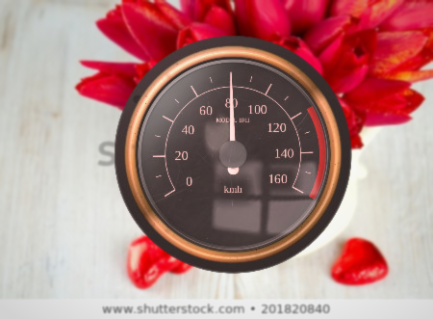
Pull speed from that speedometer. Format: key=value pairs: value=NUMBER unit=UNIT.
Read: value=80 unit=km/h
